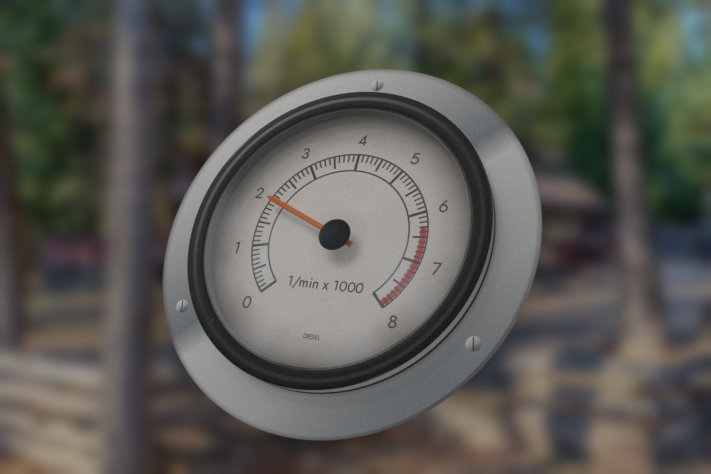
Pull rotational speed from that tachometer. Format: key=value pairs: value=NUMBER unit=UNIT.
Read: value=2000 unit=rpm
